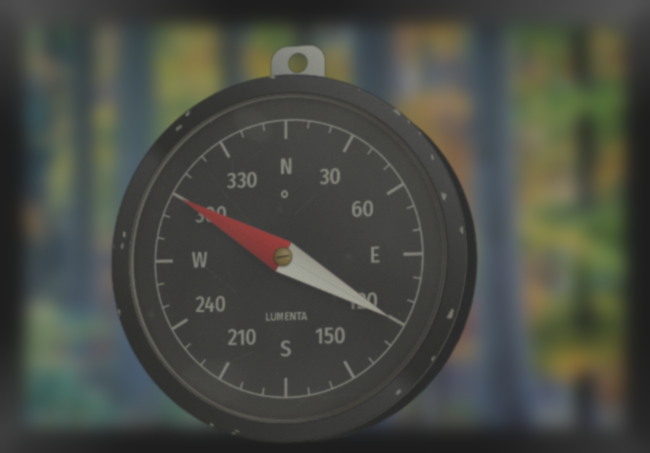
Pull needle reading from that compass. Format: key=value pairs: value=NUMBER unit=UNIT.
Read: value=300 unit=°
